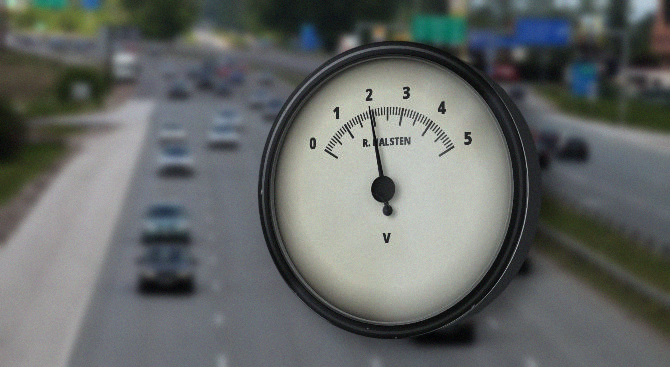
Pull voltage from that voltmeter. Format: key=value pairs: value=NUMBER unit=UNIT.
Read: value=2 unit=V
